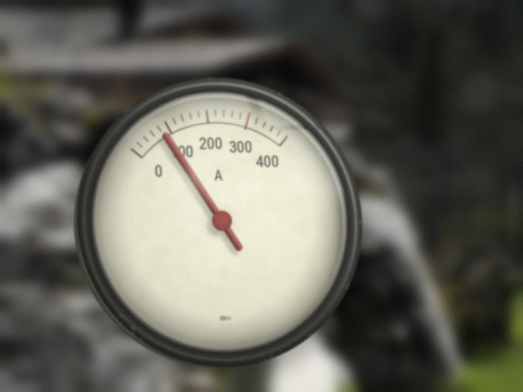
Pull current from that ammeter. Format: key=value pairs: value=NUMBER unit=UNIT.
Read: value=80 unit=A
